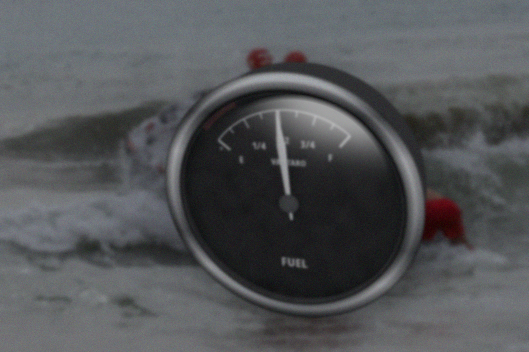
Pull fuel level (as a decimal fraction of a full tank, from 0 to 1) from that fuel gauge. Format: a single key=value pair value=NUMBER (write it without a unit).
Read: value=0.5
